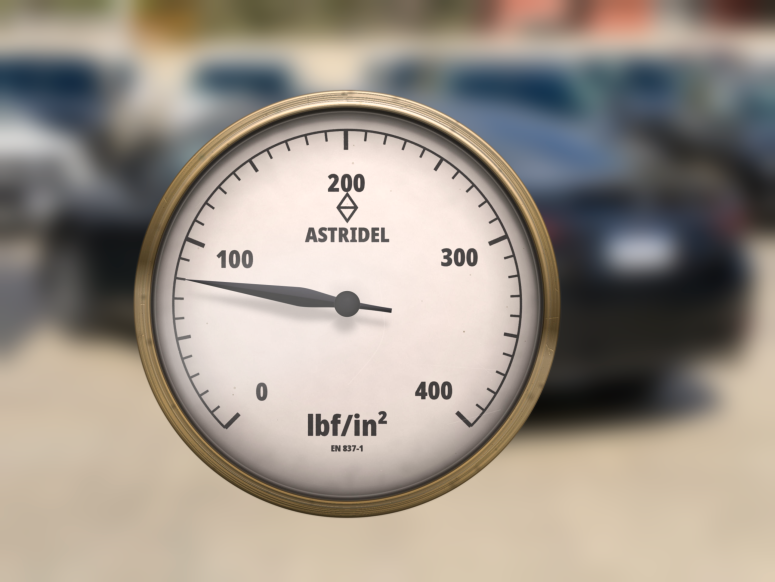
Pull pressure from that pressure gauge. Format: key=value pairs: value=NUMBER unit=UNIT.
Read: value=80 unit=psi
